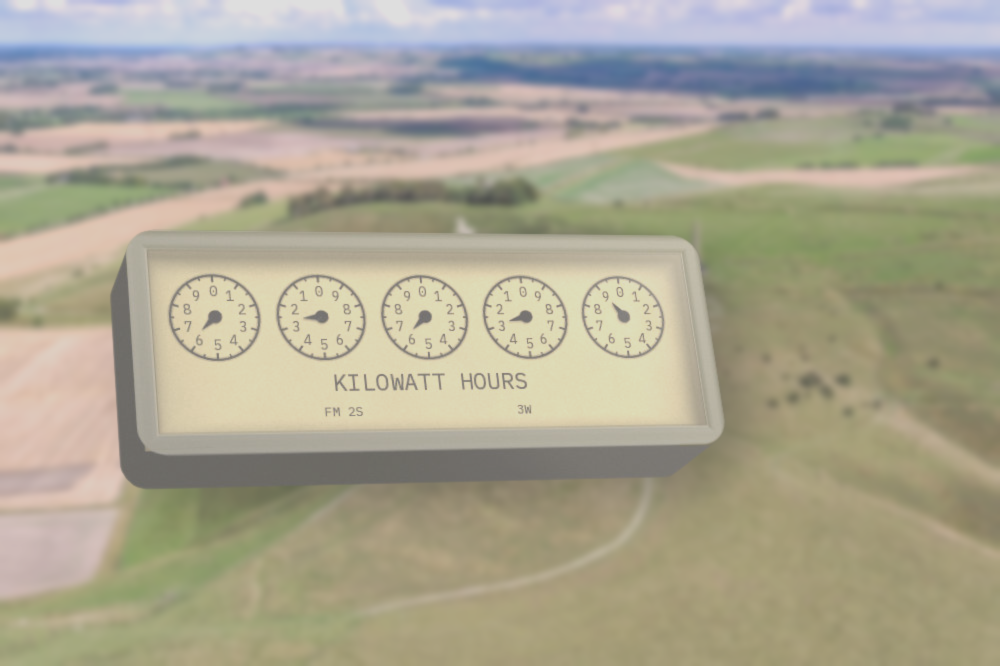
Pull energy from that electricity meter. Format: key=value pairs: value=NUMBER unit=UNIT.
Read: value=62629 unit=kWh
